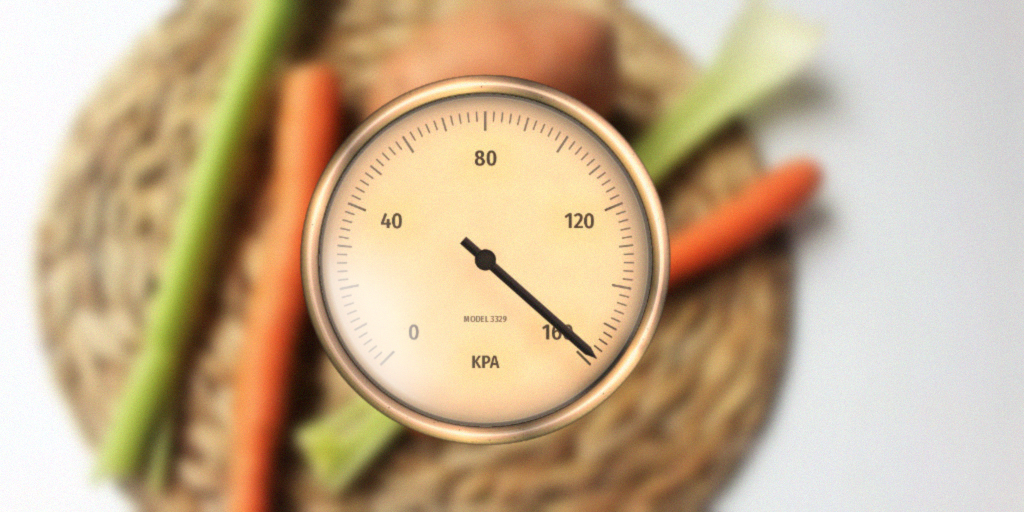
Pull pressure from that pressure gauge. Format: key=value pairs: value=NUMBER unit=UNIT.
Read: value=158 unit=kPa
